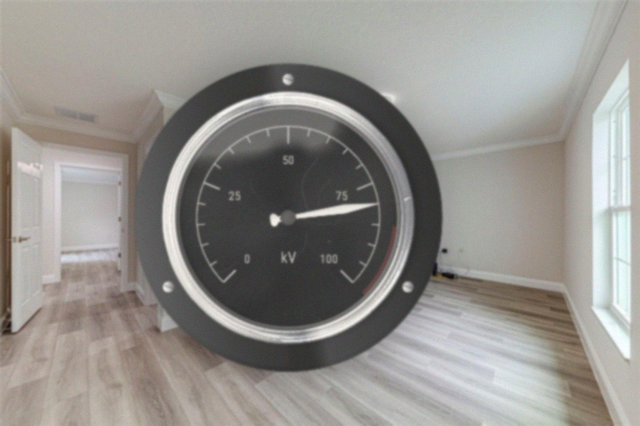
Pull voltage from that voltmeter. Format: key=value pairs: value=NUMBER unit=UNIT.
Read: value=80 unit=kV
